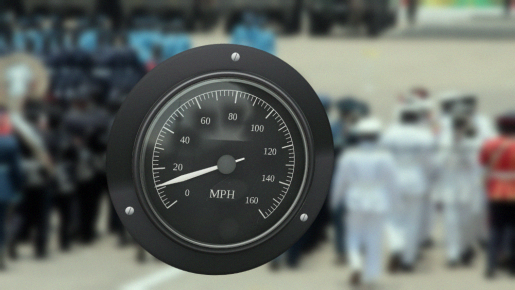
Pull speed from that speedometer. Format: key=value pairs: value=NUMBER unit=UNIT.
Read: value=12 unit=mph
